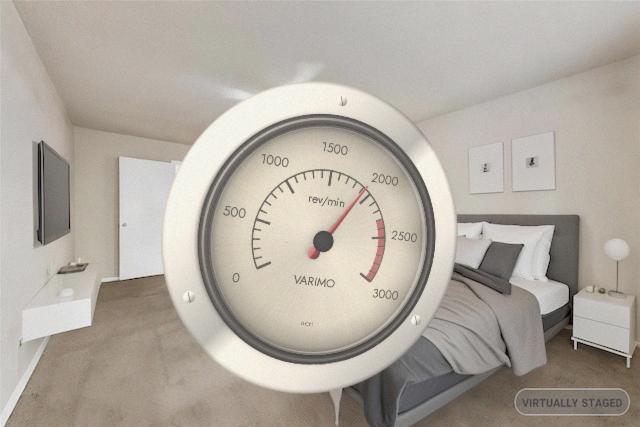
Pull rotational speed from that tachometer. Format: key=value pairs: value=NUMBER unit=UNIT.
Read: value=1900 unit=rpm
